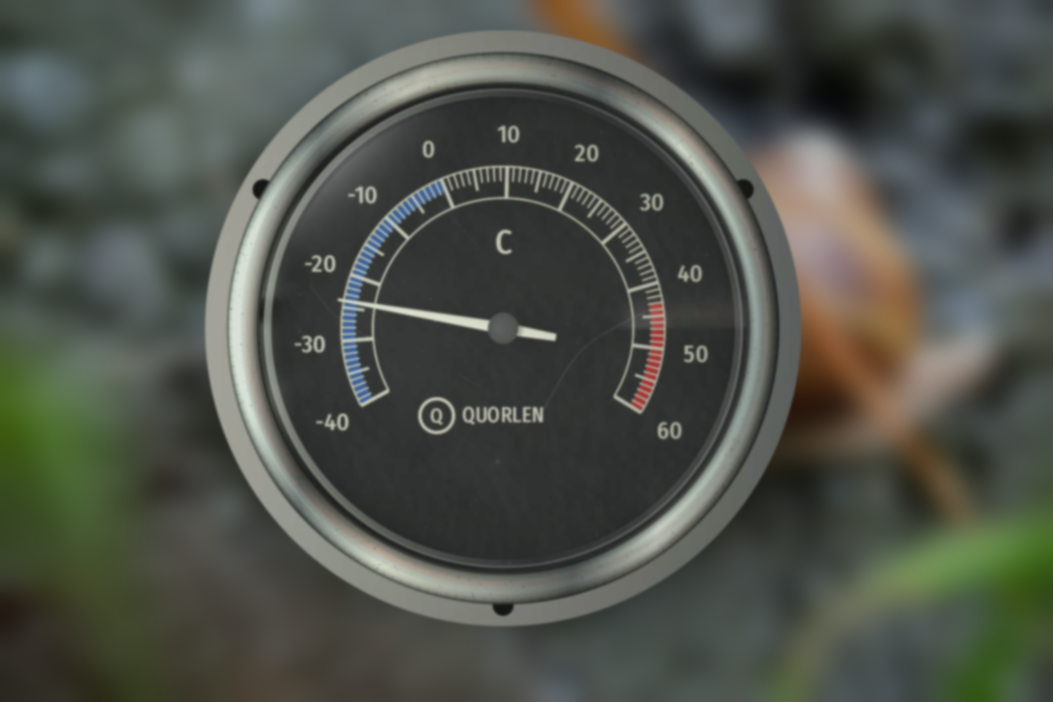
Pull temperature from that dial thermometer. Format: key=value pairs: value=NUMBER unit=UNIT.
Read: value=-24 unit=°C
